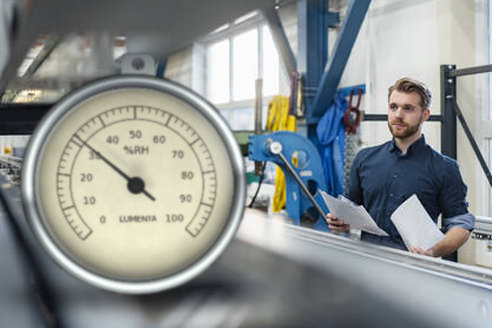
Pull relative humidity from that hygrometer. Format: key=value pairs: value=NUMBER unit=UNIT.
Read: value=32 unit=%
